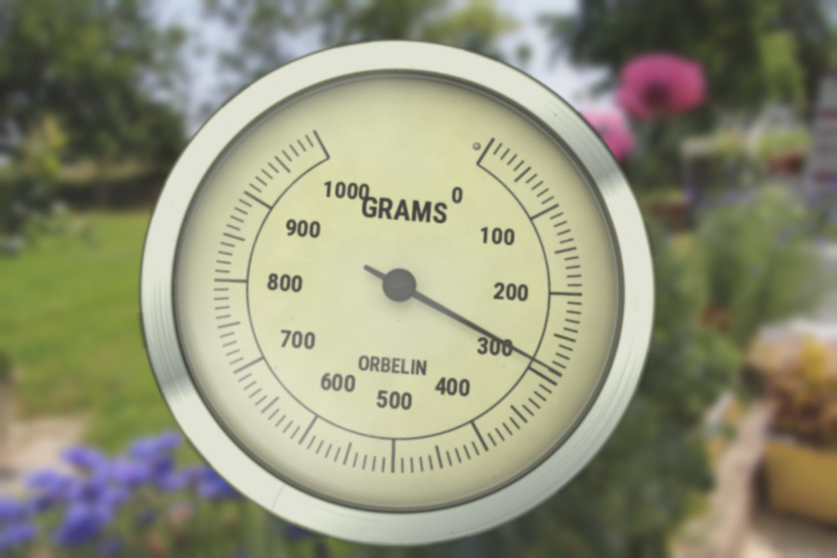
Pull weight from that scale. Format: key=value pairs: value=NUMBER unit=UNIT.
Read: value=290 unit=g
